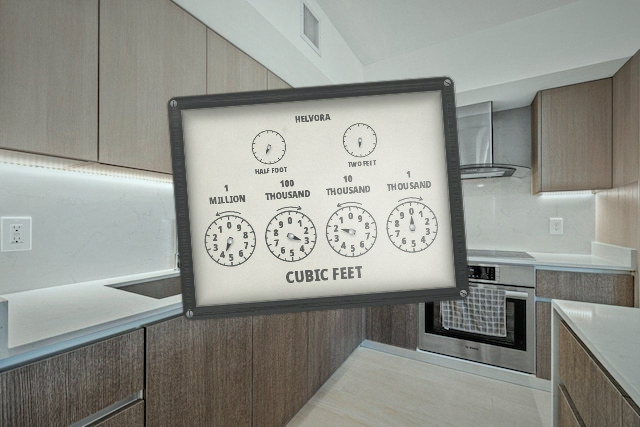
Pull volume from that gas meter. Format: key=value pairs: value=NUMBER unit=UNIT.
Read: value=432000 unit=ft³
